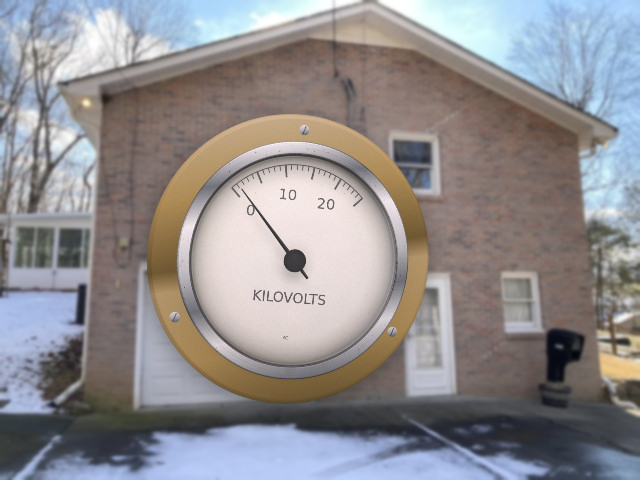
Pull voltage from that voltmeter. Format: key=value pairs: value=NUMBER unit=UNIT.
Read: value=1 unit=kV
